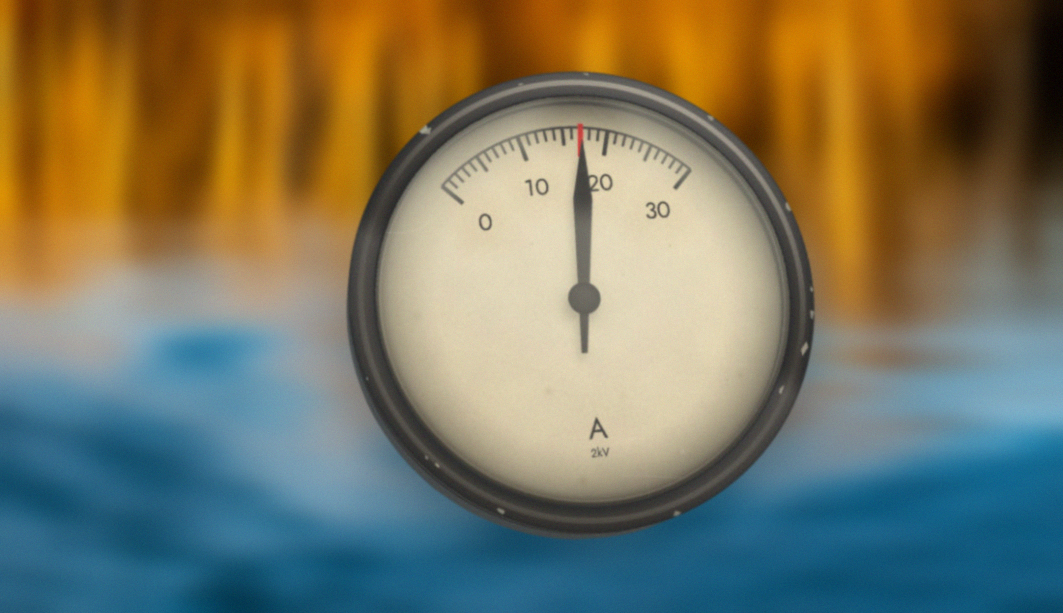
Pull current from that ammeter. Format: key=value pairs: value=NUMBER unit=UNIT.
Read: value=17 unit=A
